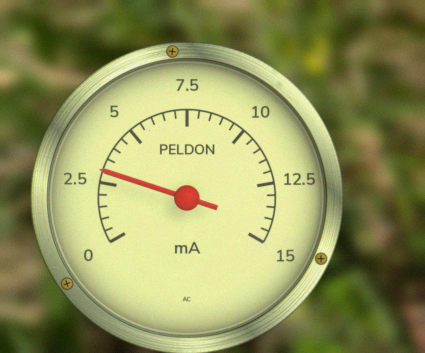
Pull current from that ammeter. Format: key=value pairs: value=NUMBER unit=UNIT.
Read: value=3 unit=mA
